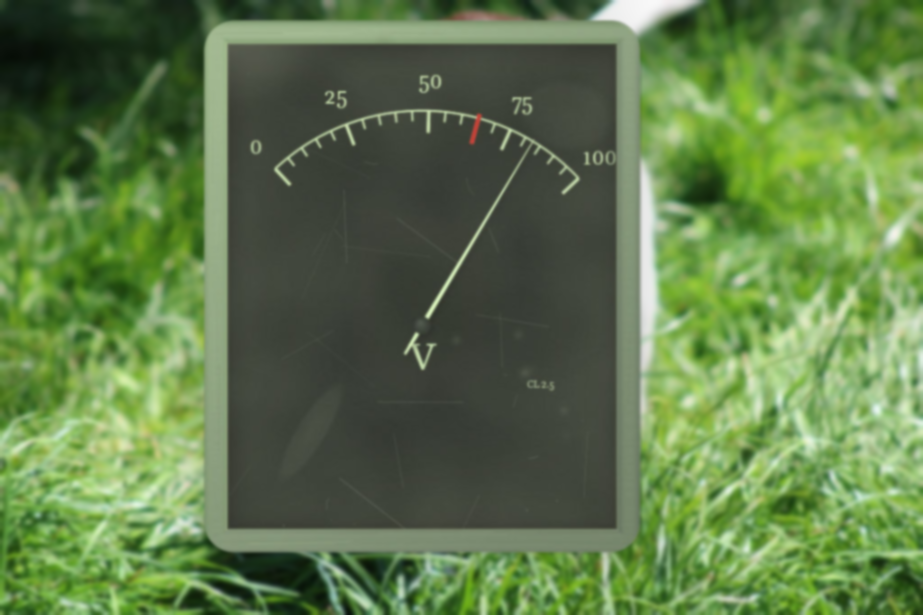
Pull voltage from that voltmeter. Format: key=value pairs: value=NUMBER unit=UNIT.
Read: value=82.5 unit=V
